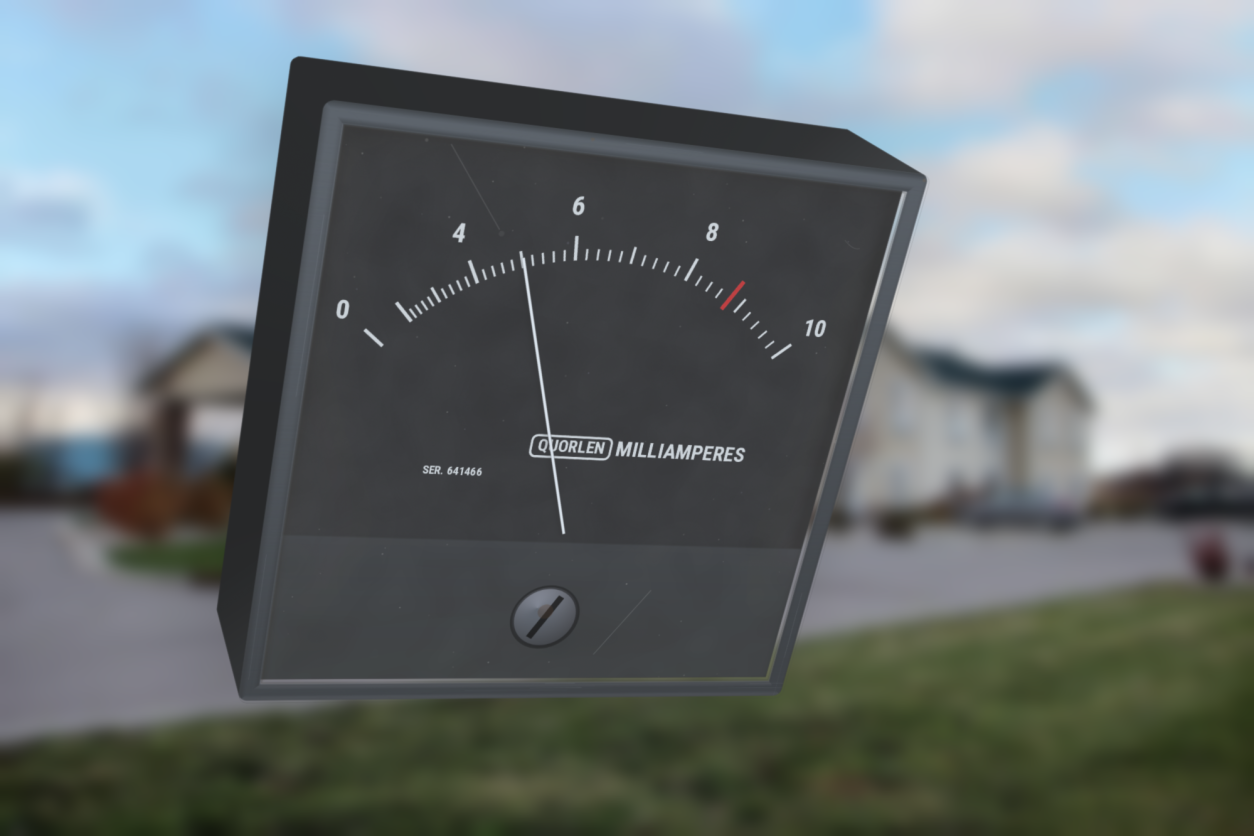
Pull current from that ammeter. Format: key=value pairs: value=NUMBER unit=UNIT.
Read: value=5 unit=mA
